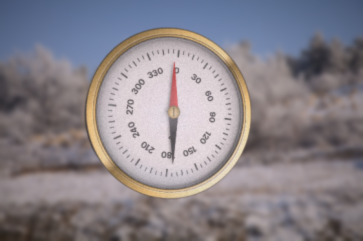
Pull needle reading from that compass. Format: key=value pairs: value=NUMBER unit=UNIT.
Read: value=355 unit=°
